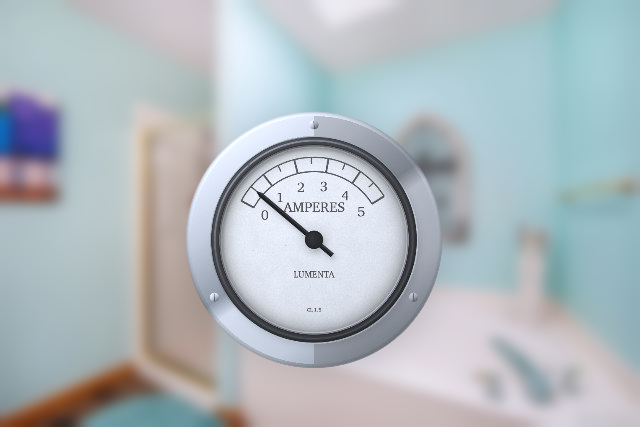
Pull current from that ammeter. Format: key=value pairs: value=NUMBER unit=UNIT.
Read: value=0.5 unit=A
